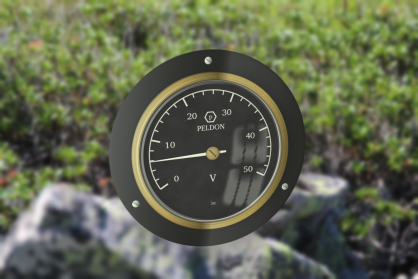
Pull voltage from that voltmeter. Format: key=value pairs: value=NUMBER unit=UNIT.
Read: value=6 unit=V
